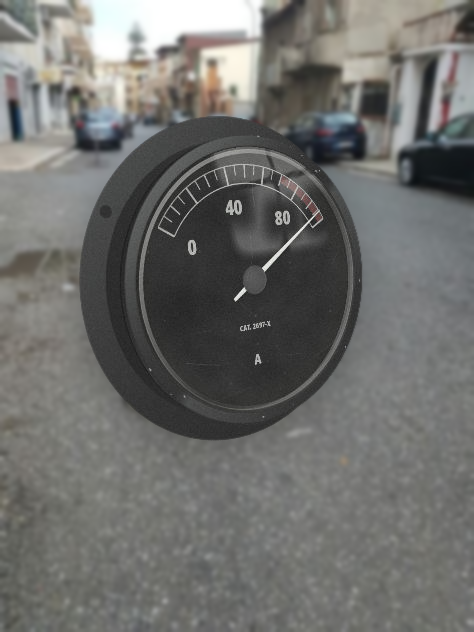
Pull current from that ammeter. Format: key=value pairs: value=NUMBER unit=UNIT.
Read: value=95 unit=A
